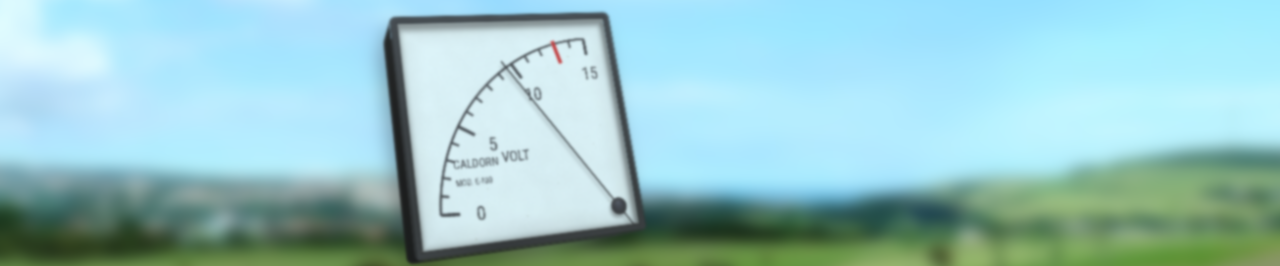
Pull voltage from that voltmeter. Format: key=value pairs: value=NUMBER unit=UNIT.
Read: value=9.5 unit=V
